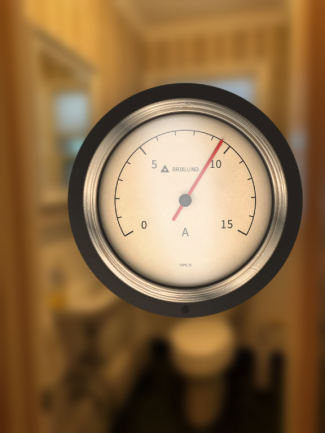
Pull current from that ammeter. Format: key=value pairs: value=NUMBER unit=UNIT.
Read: value=9.5 unit=A
